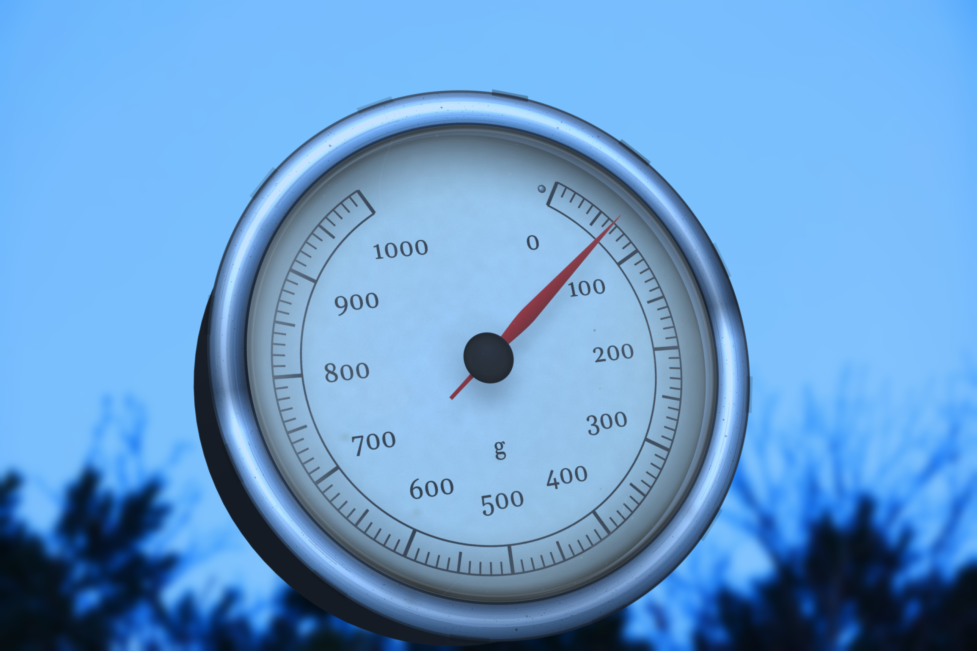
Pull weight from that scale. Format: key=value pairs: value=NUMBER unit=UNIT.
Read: value=65 unit=g
